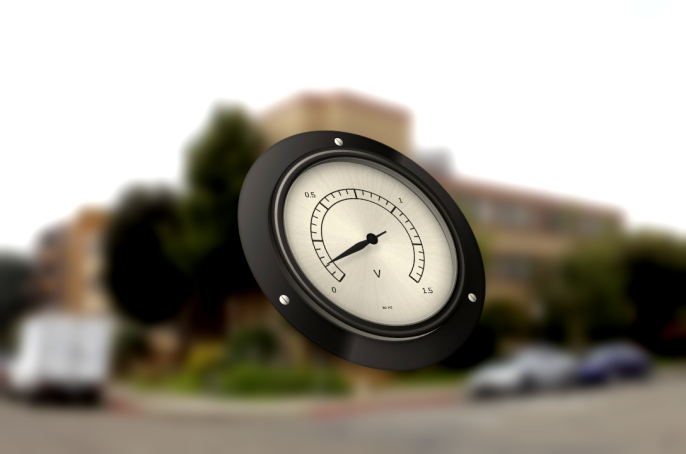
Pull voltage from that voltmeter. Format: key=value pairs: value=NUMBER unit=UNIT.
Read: value=0.1 unit=V
